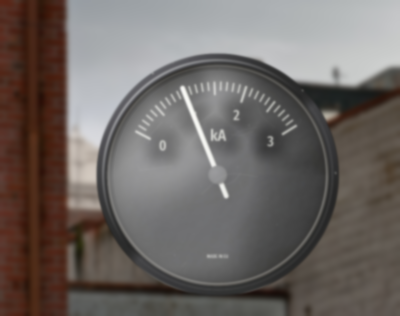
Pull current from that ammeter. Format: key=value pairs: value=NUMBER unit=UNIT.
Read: value=1 unit=kA
